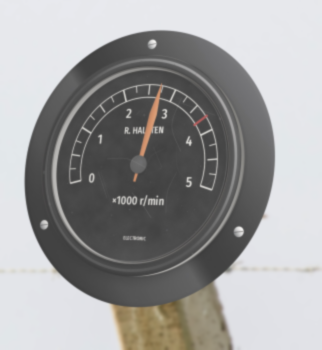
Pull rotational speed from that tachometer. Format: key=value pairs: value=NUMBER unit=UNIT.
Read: value=2750 unit=rpm
